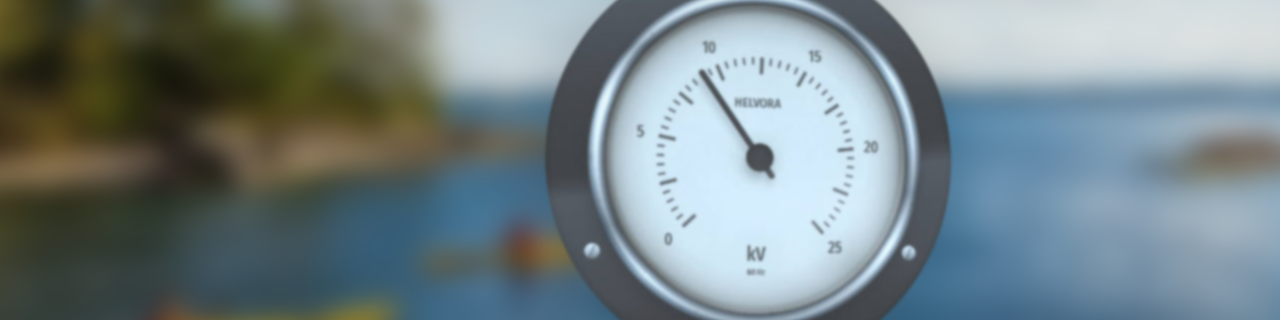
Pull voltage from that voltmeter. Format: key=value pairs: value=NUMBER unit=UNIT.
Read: value=9 unit=kV
